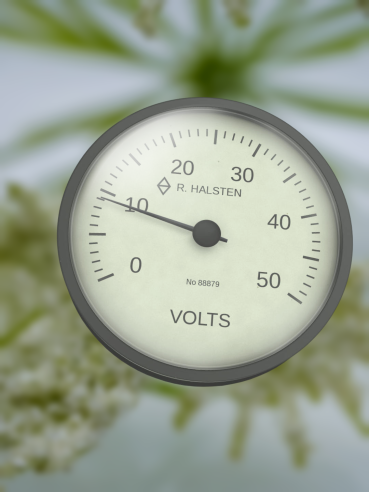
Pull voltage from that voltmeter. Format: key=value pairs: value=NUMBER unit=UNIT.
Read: value=9 unit=V
